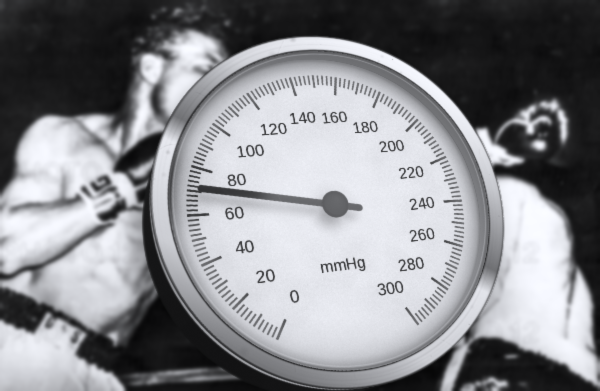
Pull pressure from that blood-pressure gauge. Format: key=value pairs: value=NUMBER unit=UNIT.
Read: value=70 unit=mmHg
